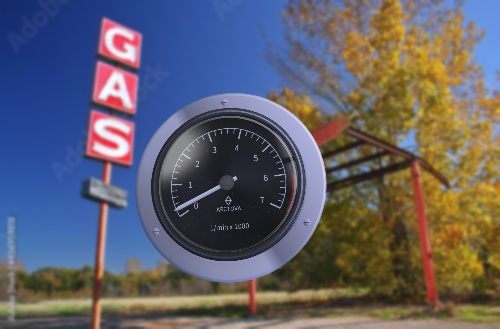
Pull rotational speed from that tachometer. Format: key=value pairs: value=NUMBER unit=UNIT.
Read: value=200 unit=rpm
